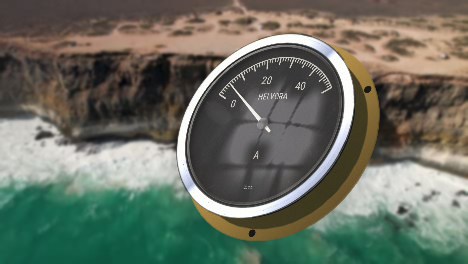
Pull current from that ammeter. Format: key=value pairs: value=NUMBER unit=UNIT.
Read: value=5 unit=A
